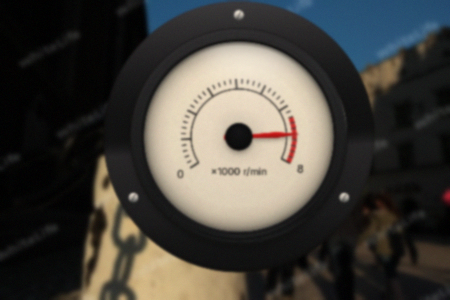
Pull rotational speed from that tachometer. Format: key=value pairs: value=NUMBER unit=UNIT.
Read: value=7000 unit=rpm
